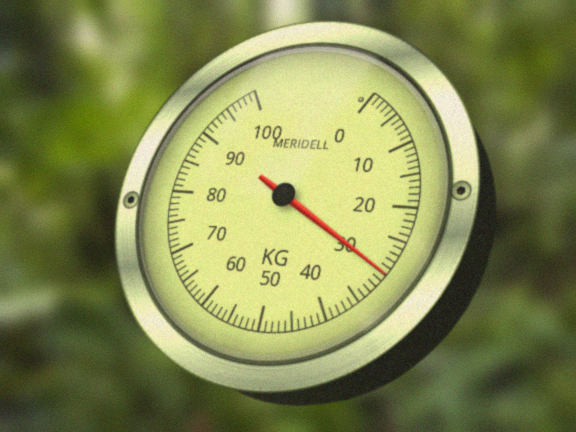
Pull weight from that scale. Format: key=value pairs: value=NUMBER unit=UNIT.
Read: value=30 unit=kg
